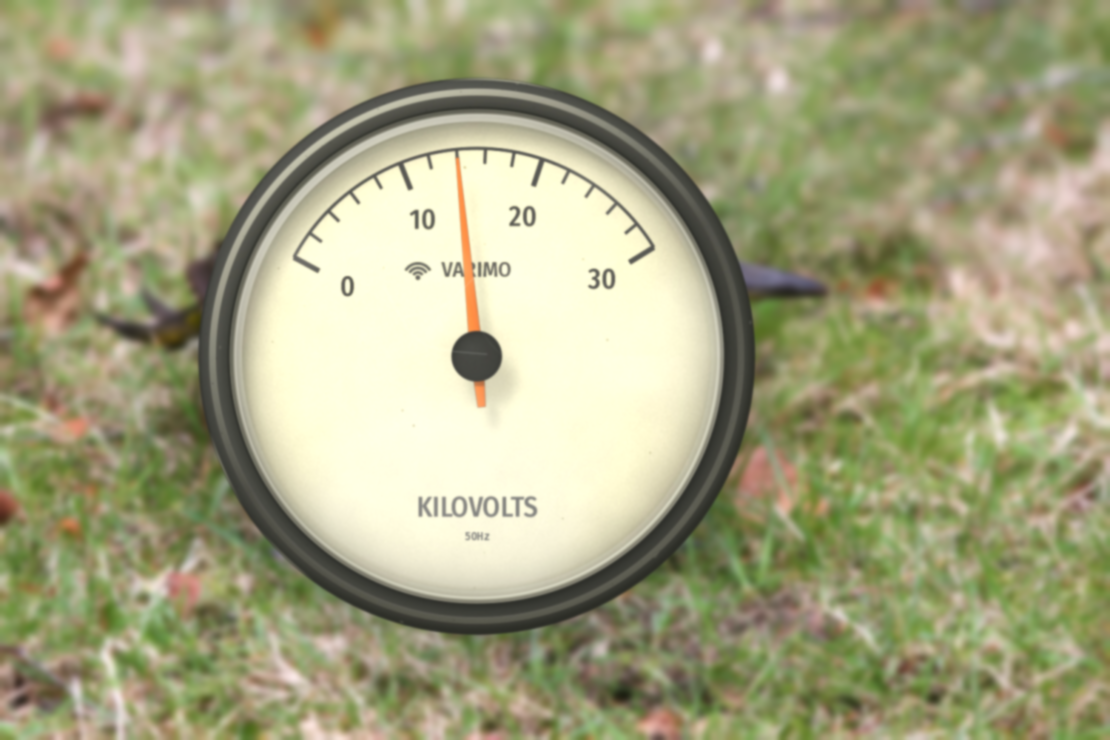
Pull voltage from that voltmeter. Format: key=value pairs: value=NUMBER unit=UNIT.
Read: value=14 unit=kV
